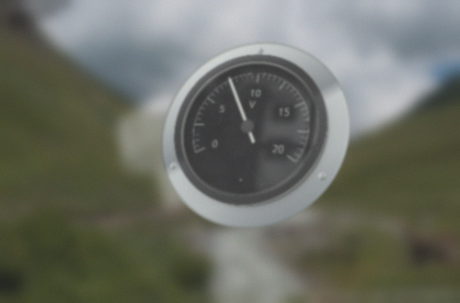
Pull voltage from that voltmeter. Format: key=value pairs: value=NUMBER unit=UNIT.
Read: value=7.5 unit=V
